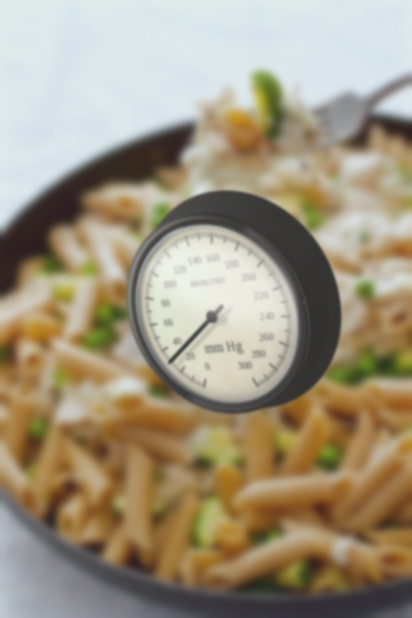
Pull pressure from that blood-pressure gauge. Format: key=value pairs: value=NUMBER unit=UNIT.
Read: value=30 unit=mmHg
